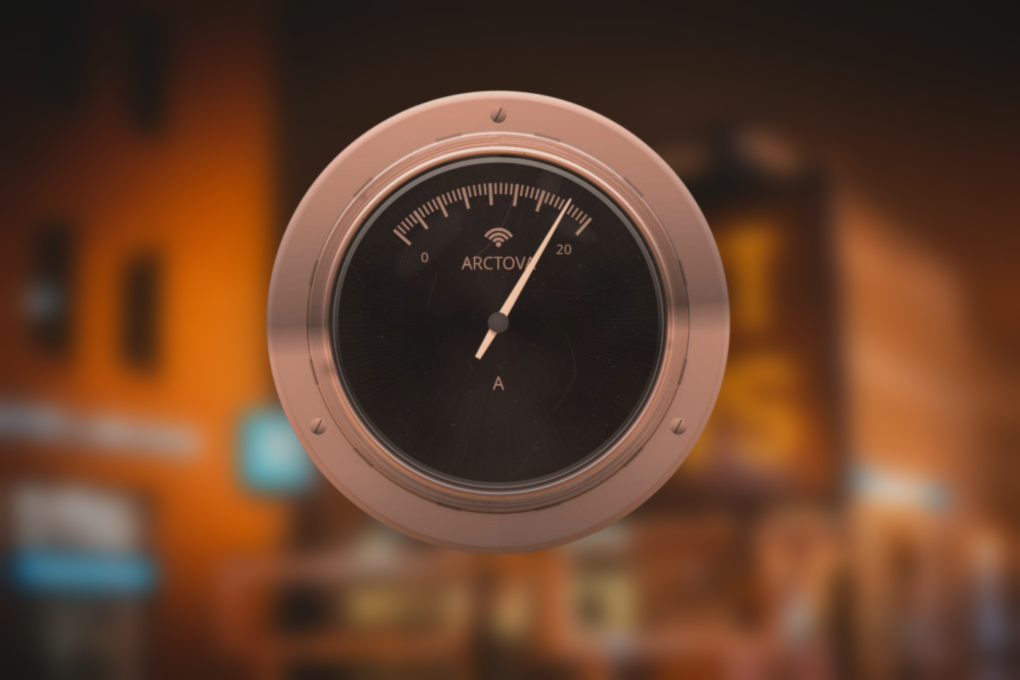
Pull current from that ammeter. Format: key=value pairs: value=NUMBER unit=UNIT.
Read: value=17.5 unit=A
